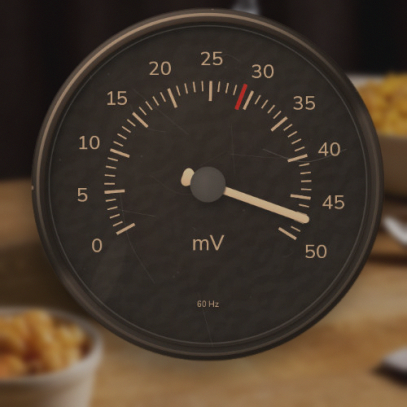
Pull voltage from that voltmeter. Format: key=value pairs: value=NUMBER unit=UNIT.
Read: value=47.5 unit=mV
